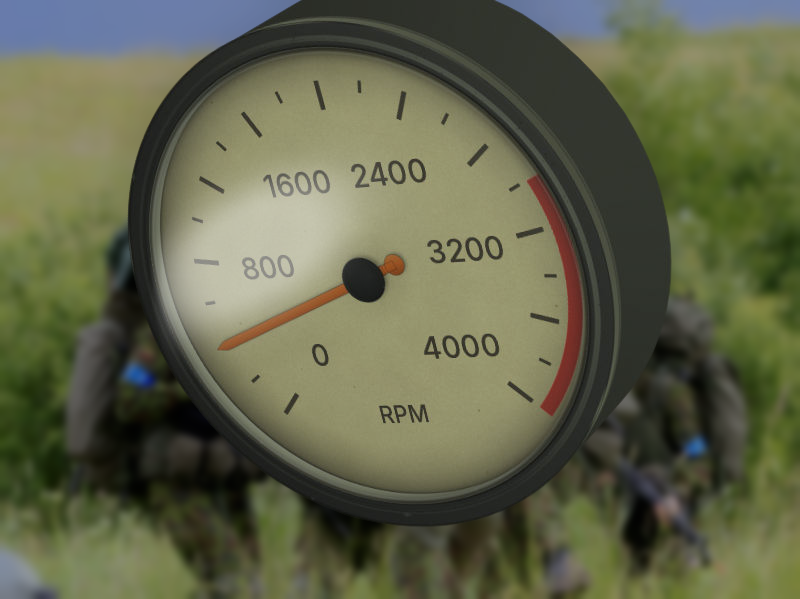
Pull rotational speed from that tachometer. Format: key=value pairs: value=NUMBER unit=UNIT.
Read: value=400 unit=rpm
